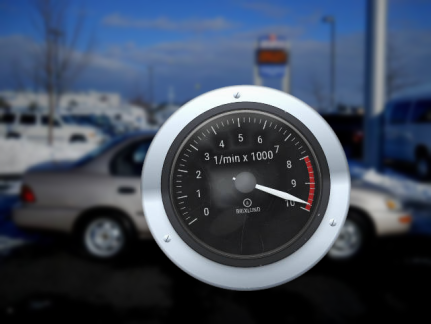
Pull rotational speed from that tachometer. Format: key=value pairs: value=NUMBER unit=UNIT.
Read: value=9800 unit=rpm
